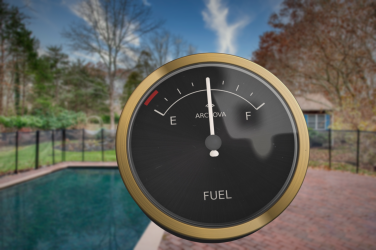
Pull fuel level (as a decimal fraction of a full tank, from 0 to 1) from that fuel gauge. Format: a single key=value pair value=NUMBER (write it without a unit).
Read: value=0.5
